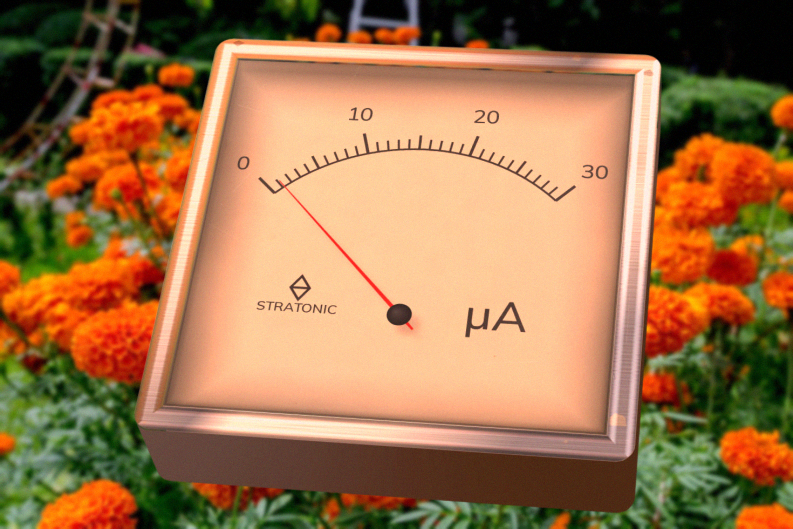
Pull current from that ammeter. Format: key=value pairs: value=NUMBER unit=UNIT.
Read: value=1 unit=µA
